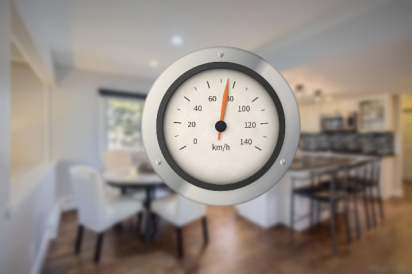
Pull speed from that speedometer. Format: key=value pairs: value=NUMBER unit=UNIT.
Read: value=75 unit=km/h
